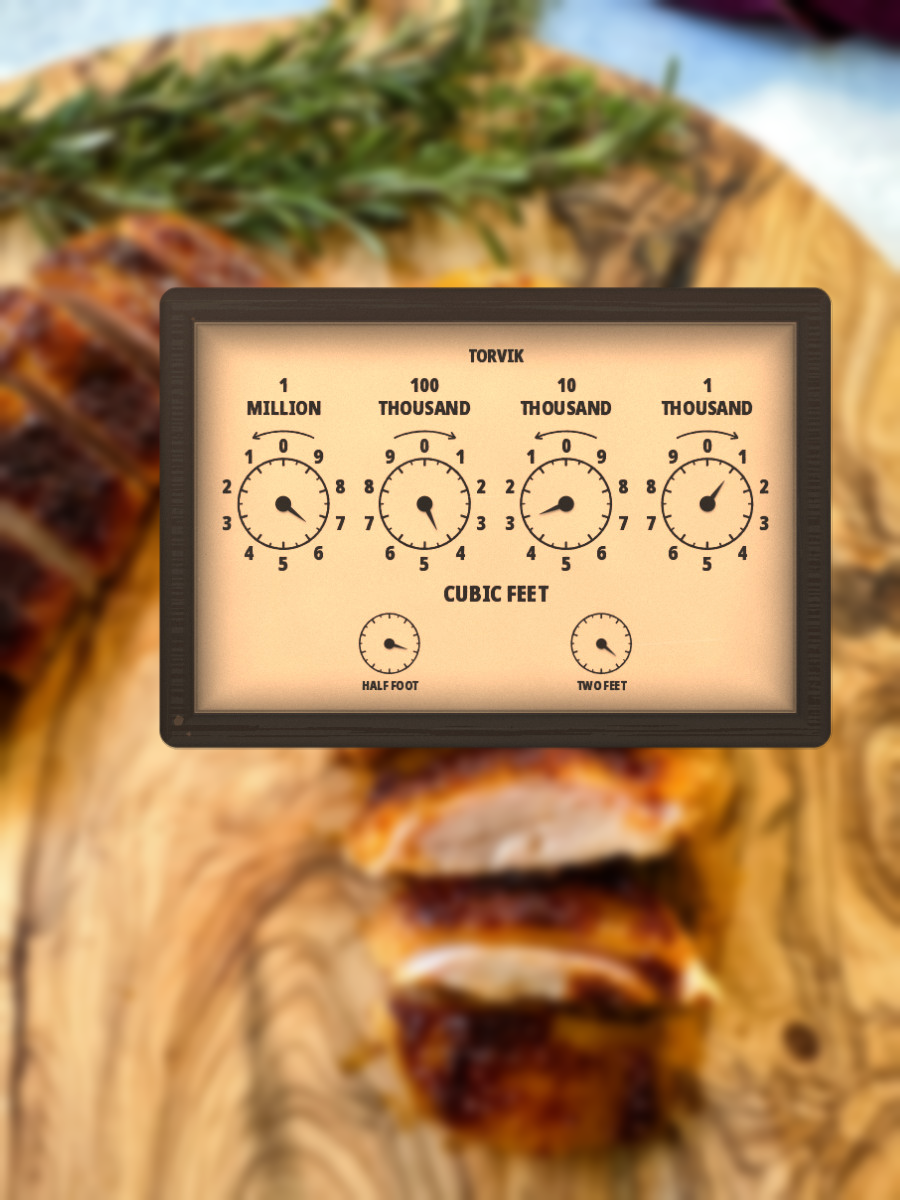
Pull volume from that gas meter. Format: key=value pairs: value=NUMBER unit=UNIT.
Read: value=643100 unit=ft³
